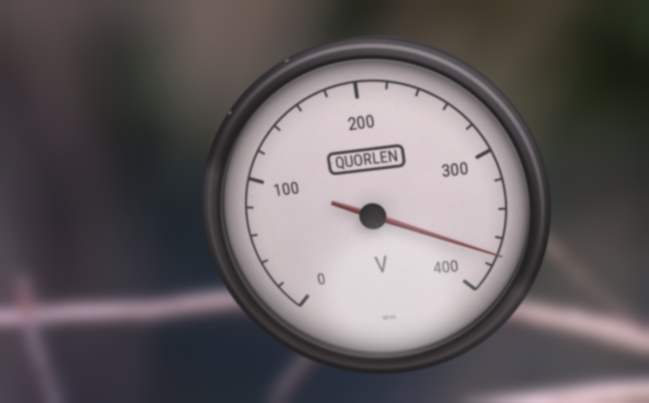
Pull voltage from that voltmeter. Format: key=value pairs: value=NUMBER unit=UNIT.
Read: value=370 unit=V
